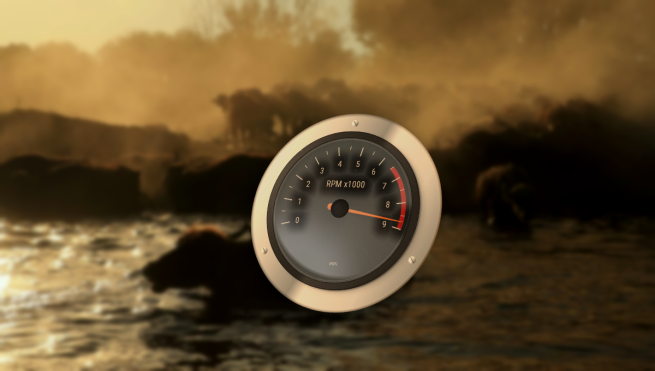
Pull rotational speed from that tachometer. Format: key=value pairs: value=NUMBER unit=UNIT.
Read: value=8750 unit=rpm
